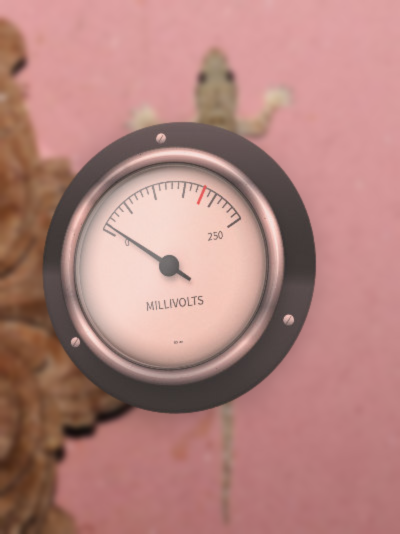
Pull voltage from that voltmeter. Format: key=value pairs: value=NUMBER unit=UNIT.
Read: value=10 unit=mV
